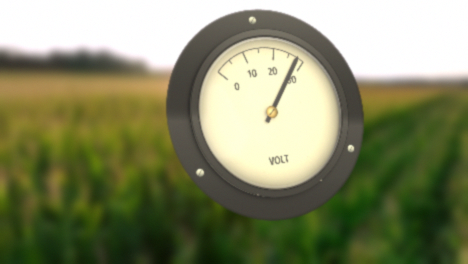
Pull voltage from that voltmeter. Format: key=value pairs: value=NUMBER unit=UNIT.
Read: value=27.5 unit=V
